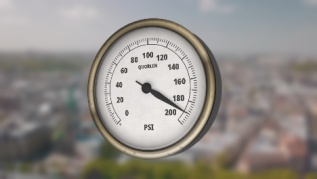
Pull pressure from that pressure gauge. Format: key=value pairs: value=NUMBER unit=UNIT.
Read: value=190 unit=psi
